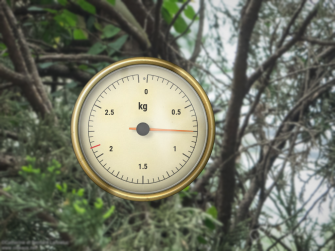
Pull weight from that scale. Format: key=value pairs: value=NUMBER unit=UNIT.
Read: value=0.75 unit=kg
